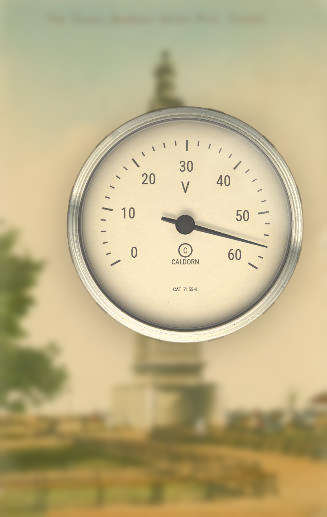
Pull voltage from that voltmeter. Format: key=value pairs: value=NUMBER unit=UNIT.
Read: value=56 unit=V
